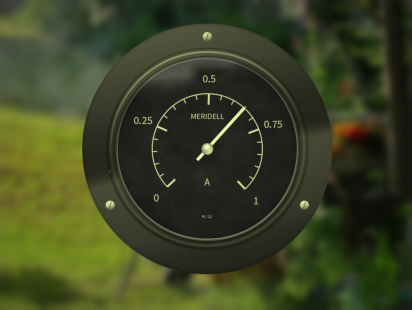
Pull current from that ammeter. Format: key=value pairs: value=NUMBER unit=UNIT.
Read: value=0.65 unit=A
